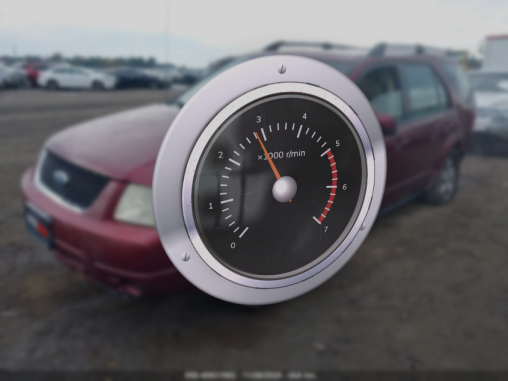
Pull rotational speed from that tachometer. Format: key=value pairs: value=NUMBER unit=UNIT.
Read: value=2800 unit=rpm
